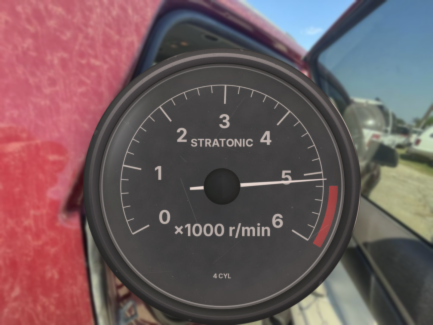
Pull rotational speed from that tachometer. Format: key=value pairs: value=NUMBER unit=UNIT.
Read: value=5100 unit=rpm
